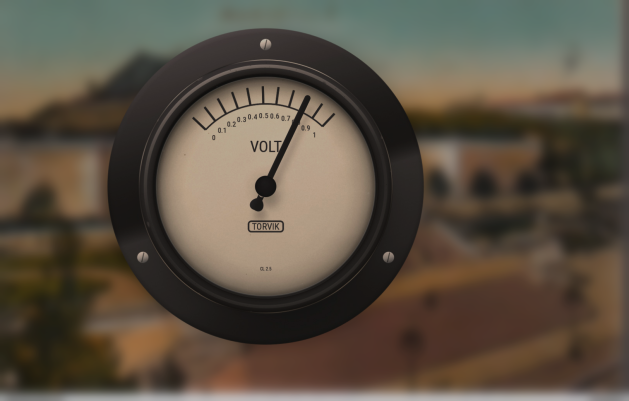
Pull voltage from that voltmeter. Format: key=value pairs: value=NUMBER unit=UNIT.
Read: value=0.8 unit=V
